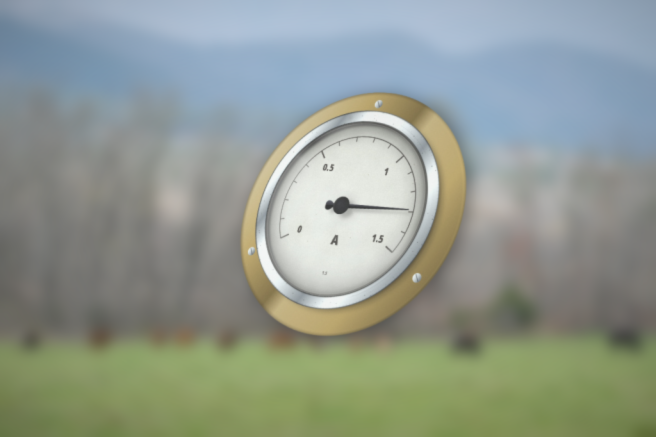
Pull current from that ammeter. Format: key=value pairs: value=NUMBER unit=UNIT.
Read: value=1.3 unit=A
